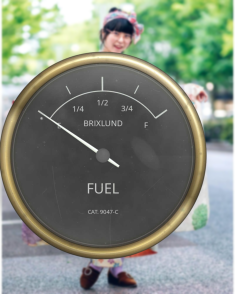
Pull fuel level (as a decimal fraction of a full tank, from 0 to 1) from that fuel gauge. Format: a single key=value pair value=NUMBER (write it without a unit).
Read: value=0
